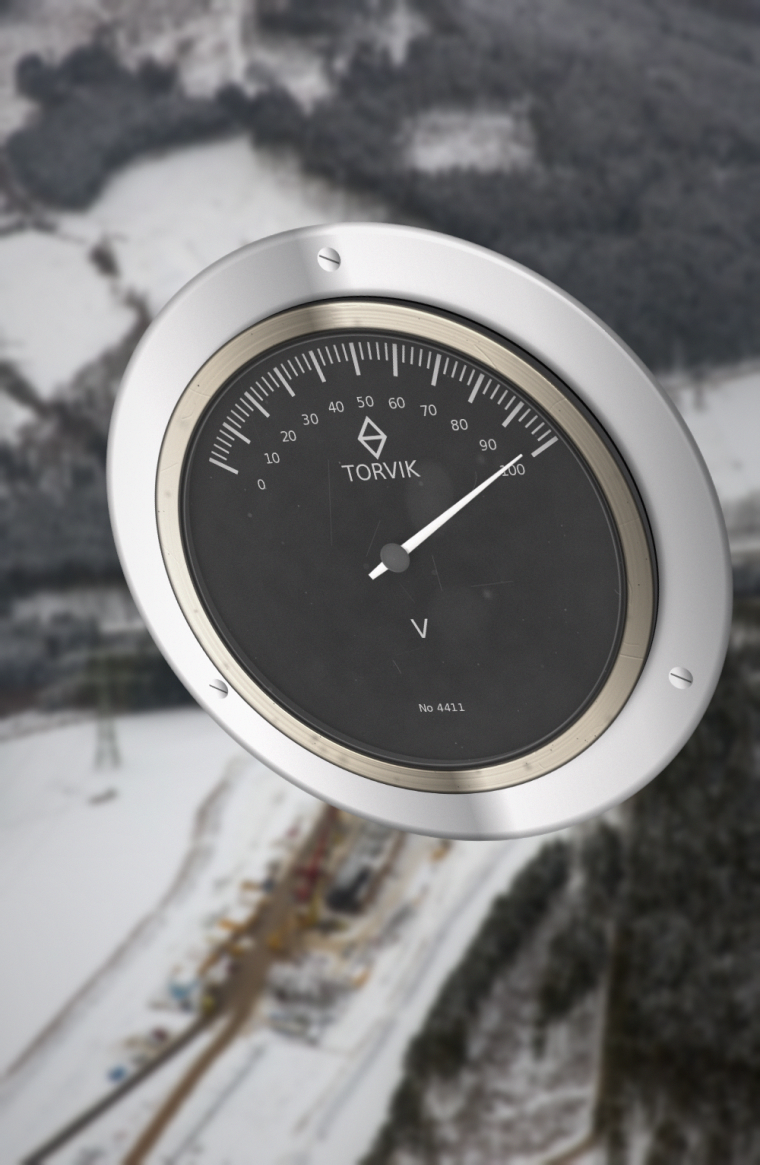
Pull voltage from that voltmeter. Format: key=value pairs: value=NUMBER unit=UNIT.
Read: value=98 unit=V
